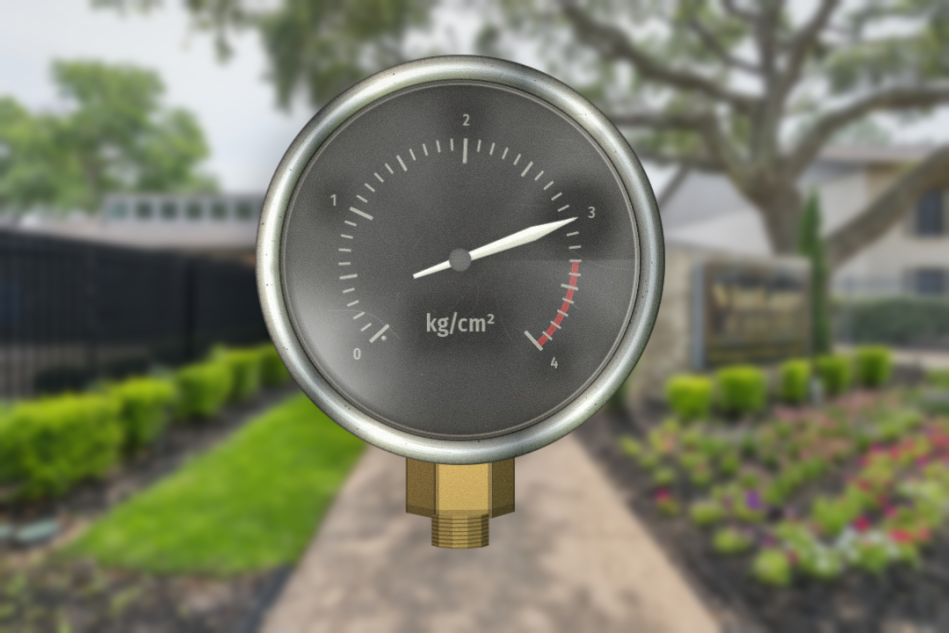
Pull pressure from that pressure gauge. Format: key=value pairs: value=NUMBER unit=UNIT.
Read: value=3 unit=kg/cm²
